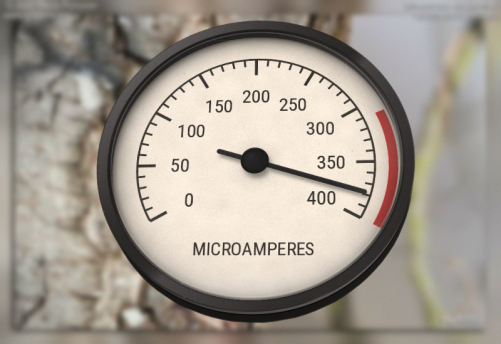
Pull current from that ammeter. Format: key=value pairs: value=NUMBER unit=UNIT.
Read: value=380 unit=µA
